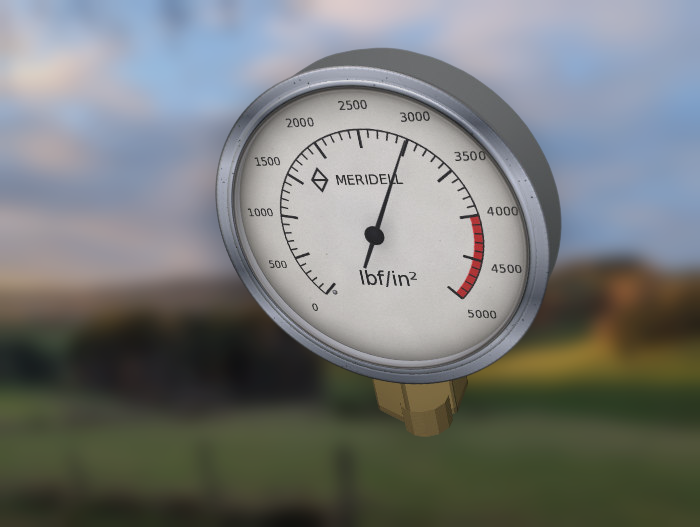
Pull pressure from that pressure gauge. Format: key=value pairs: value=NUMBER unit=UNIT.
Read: value=3000 unit=psi
